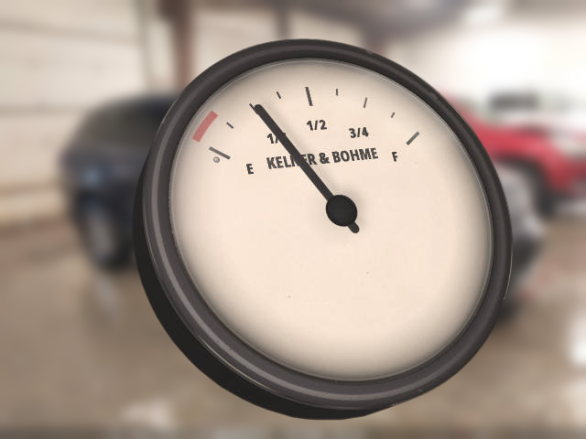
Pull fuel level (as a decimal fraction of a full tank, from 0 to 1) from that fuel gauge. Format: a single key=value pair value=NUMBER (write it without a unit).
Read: value=0.25
